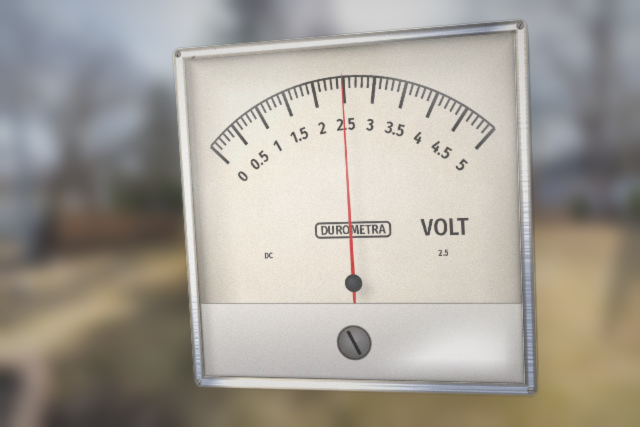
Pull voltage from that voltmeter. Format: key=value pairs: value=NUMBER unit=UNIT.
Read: value=2.5 unit=V
